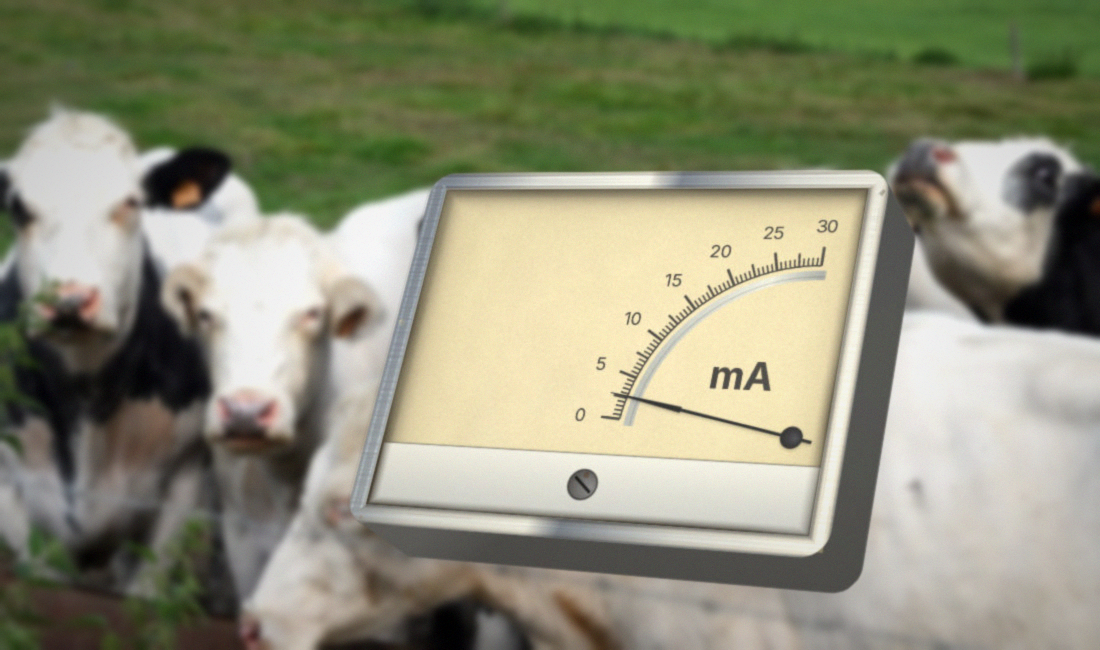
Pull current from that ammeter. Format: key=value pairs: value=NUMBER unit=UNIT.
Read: value=2.5 unit=mA
